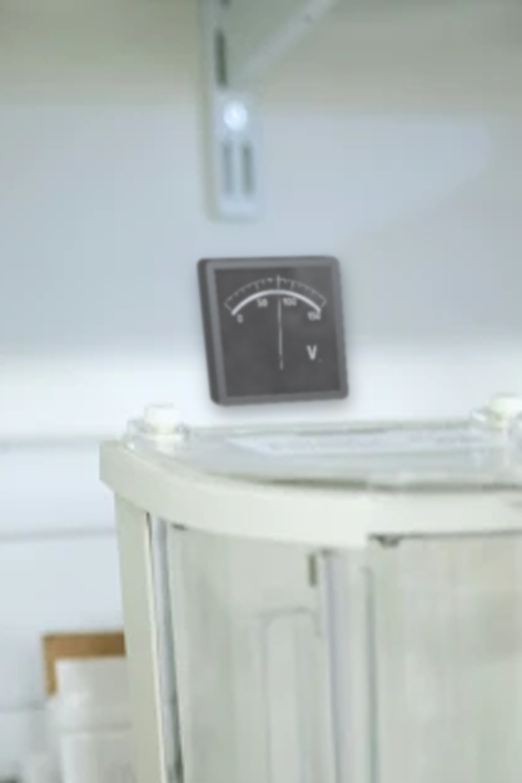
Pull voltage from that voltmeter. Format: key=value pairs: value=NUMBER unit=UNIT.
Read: value=80 unit=V
